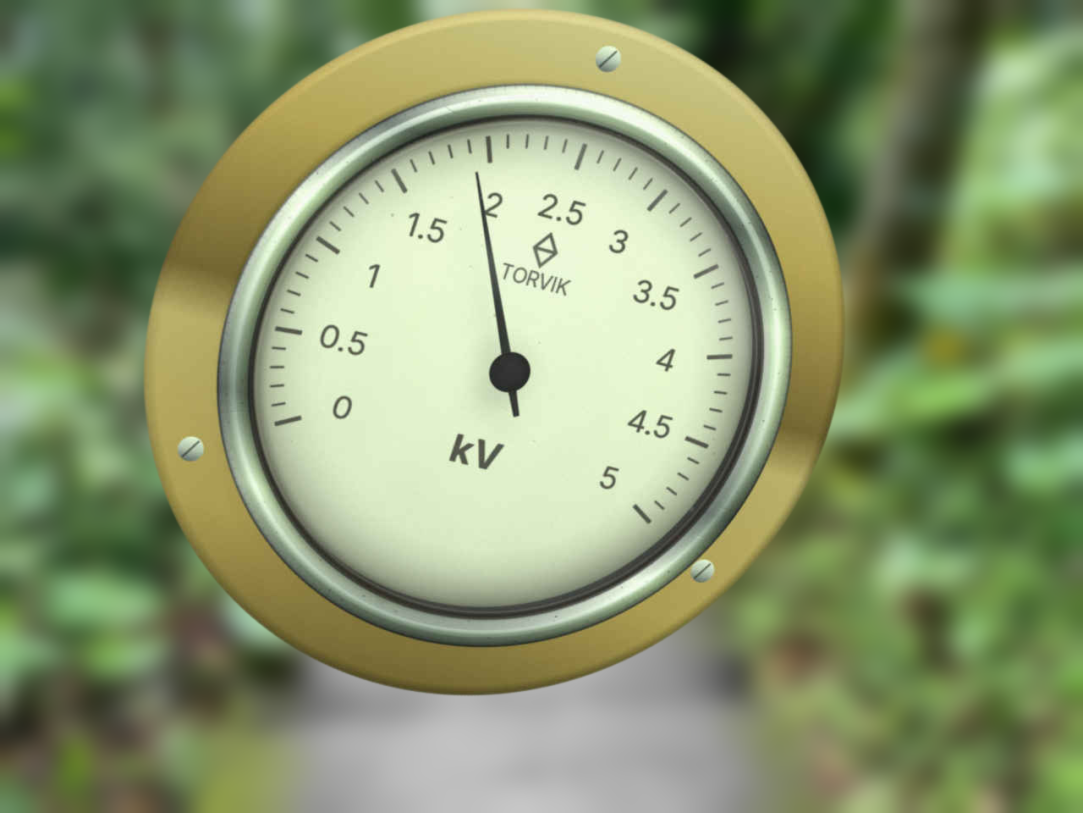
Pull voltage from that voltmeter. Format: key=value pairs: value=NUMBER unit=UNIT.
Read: value=1.9 unit=kV
